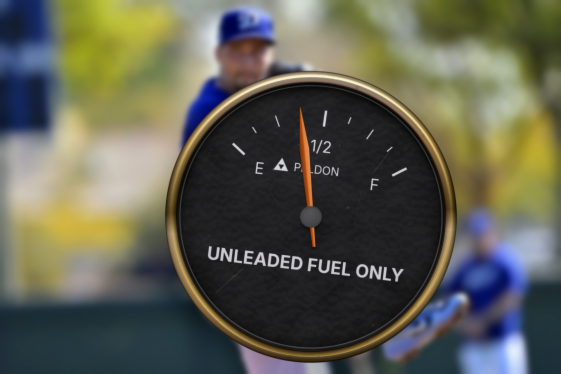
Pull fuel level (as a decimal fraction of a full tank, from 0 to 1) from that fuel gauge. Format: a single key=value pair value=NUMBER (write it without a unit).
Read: value=0.375
